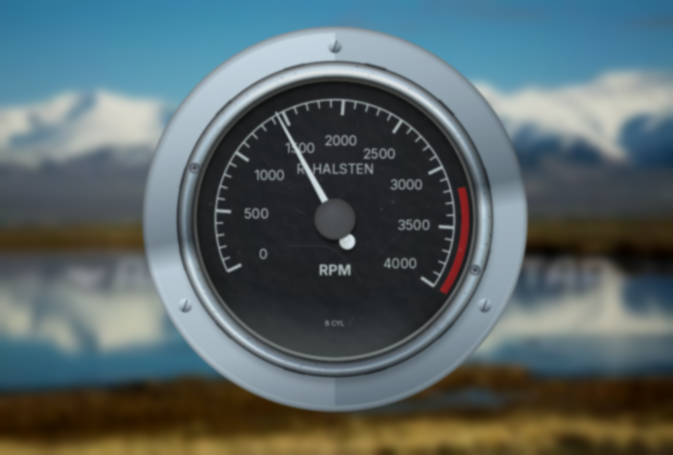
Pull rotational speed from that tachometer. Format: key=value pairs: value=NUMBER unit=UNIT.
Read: value=1450 unit=rpm
